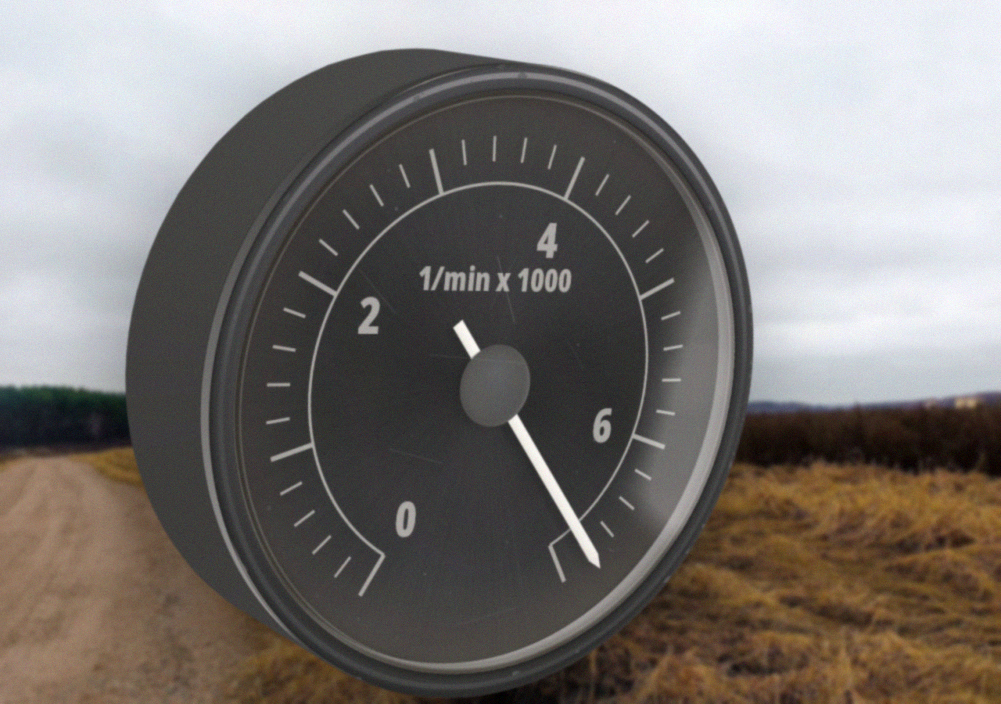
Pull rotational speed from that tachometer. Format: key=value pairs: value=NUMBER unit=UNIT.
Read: value=6800 unit=rpm
